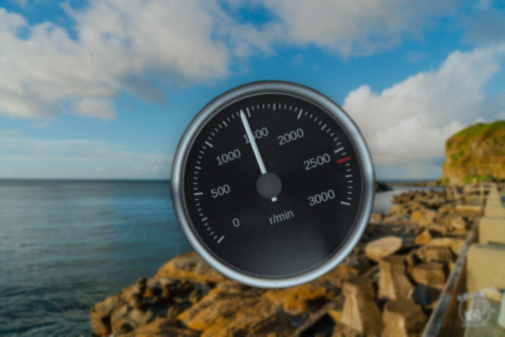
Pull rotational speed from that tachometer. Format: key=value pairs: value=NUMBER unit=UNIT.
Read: value=1450 unit=rpm
